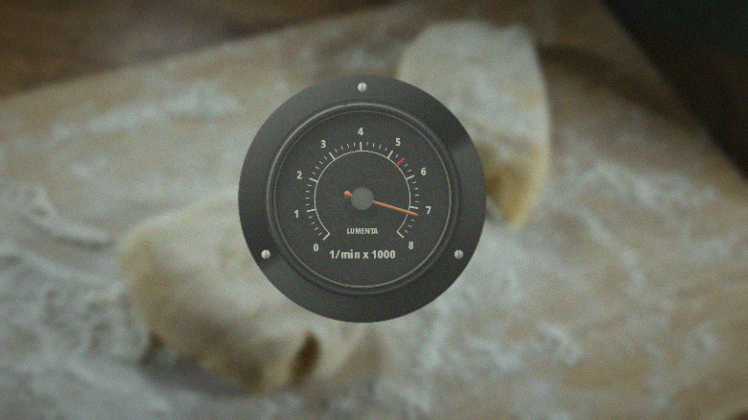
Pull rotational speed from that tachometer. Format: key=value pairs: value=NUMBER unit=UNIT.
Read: value=7200 unit=rpm
